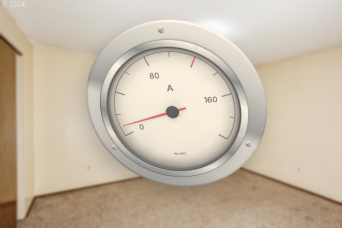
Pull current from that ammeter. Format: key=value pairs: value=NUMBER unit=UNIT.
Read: value=10 unit=A
